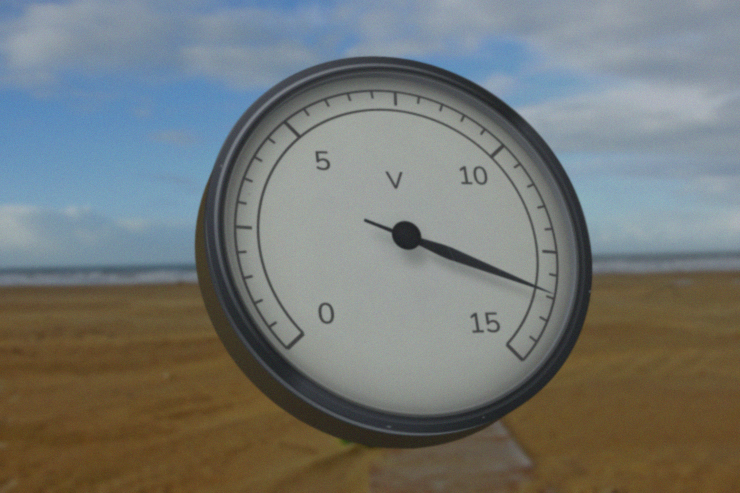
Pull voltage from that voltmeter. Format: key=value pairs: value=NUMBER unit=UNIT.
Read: value=13.5 unit=V
